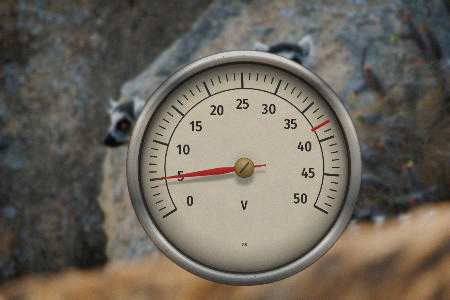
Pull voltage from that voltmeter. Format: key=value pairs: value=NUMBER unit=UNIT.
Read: value=5 unit=V
